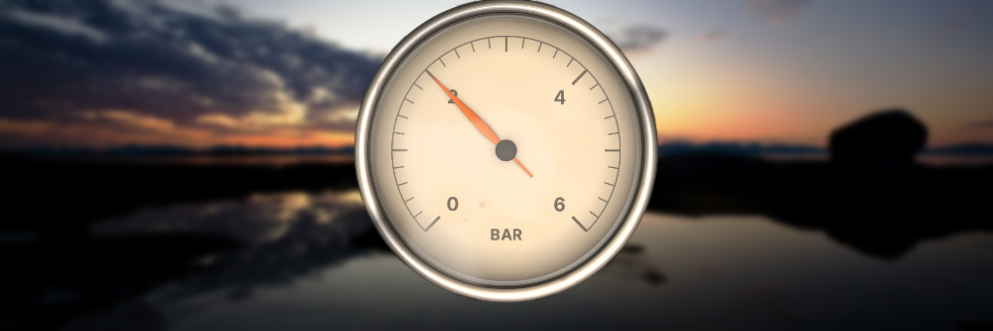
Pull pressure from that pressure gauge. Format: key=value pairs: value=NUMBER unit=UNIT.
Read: value=2 unit=bar
